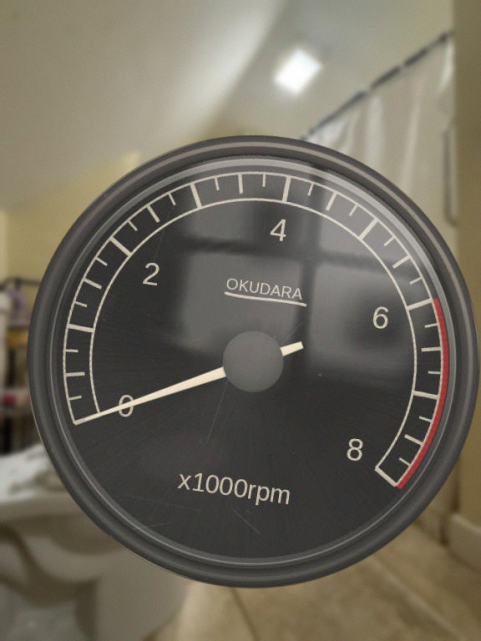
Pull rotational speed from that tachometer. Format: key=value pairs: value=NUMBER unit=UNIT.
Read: value=0 unit=rpm
